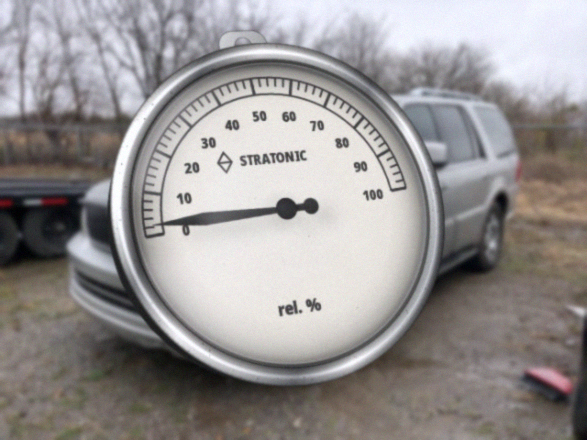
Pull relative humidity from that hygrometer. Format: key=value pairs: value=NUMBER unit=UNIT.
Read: value=2 unit=%
